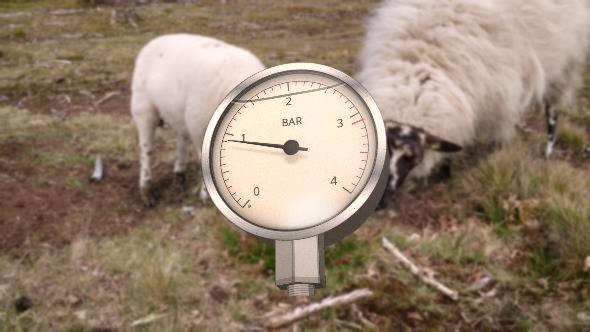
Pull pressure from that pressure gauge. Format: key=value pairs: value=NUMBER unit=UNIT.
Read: value=0.9 unit=bar
